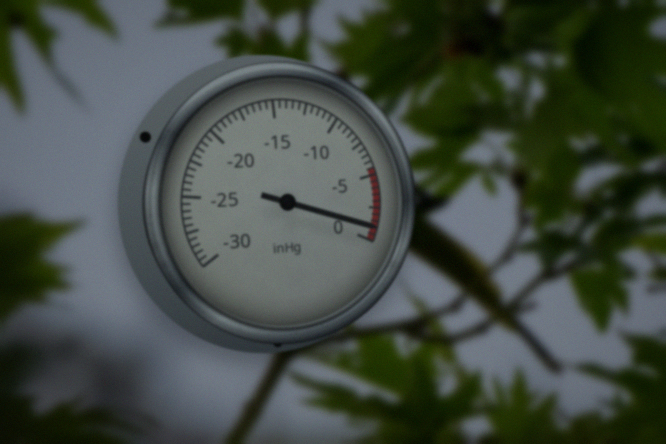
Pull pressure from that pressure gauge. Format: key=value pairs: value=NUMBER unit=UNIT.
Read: value=-1 unit=inHg
